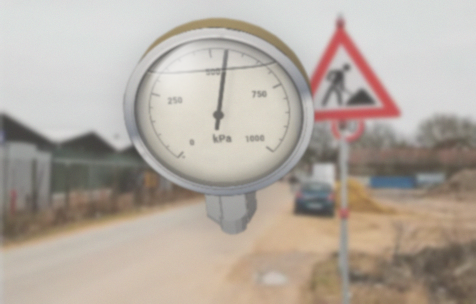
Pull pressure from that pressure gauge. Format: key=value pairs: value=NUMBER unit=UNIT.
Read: value=550 unit=kPa
